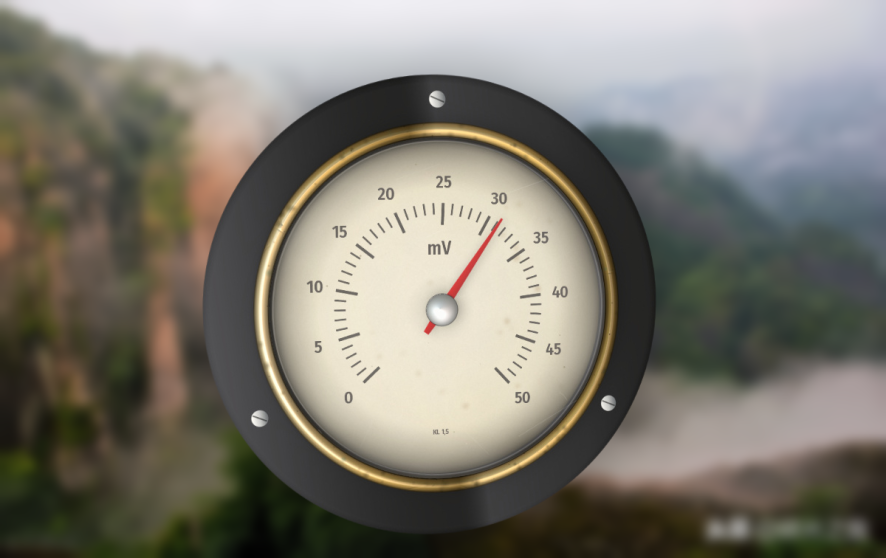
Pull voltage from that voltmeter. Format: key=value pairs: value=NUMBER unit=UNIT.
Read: value=31 unit=mV
